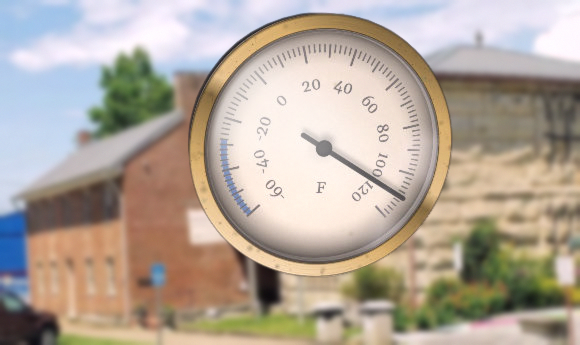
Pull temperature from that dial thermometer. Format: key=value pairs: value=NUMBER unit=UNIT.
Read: value=110 unit=°F
